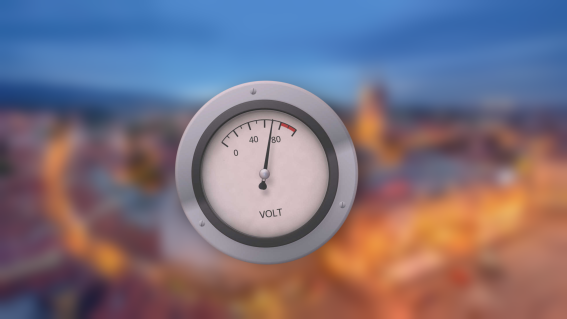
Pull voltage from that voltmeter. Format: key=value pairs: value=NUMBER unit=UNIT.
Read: value=70 unit=V
